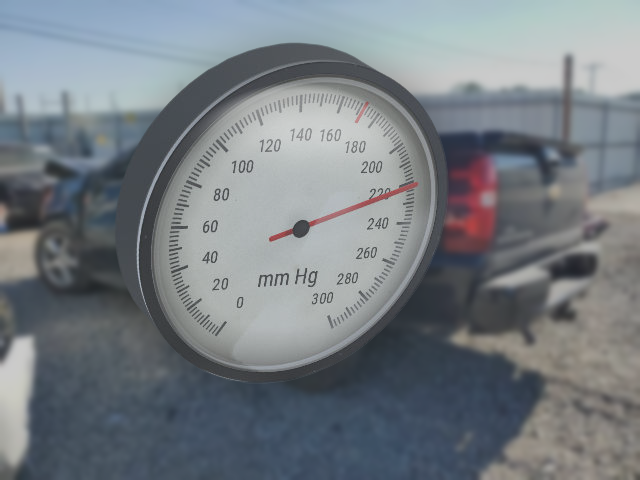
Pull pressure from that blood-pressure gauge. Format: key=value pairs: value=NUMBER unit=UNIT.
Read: value=220 unit=mmHg
